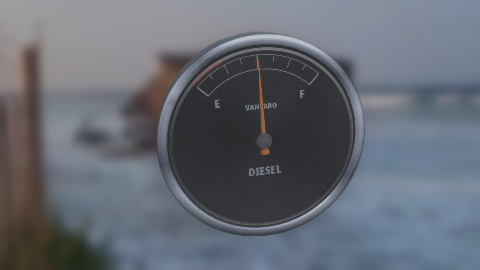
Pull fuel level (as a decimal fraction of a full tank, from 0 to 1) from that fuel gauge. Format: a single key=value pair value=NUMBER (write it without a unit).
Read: value=0.5
